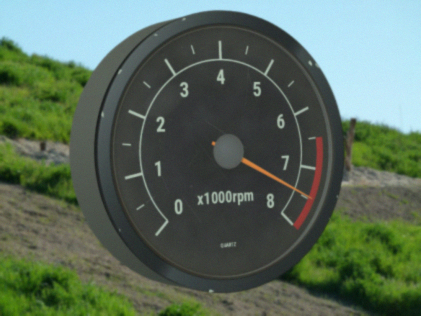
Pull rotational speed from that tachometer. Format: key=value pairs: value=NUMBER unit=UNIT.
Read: value=7500 unit=rpm
